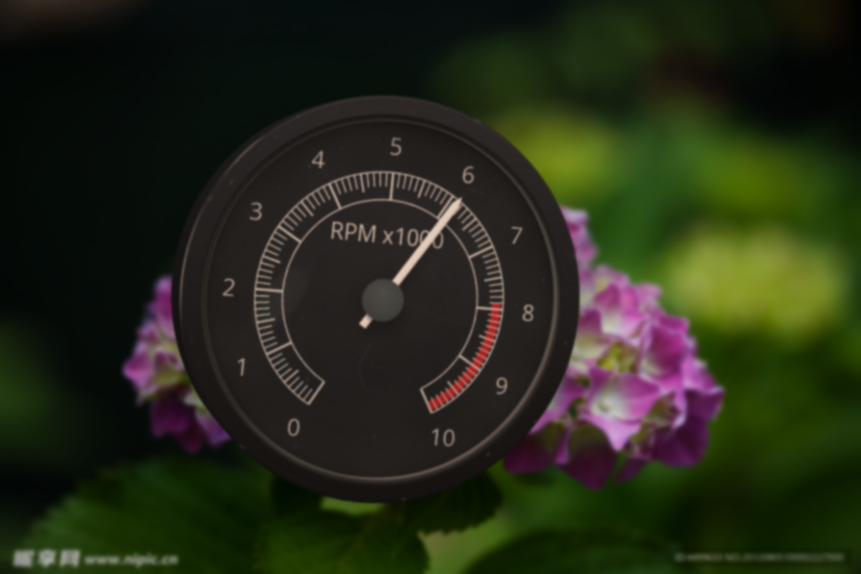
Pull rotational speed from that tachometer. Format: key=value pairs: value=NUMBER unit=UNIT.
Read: value=6100 unit=rpm
